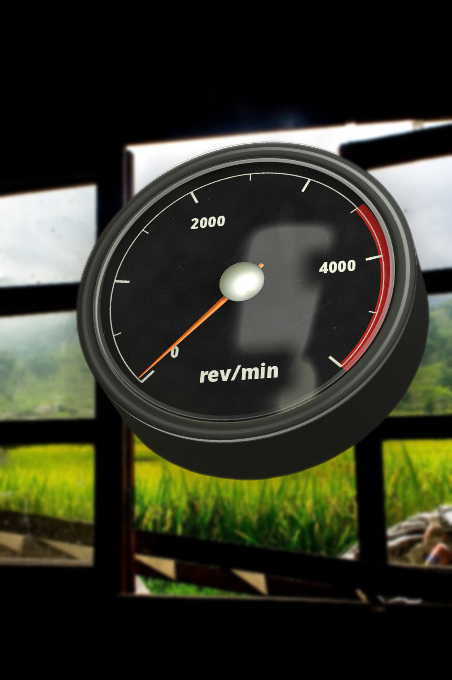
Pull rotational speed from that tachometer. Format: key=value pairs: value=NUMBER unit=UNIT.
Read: value=0 unit=rpm
